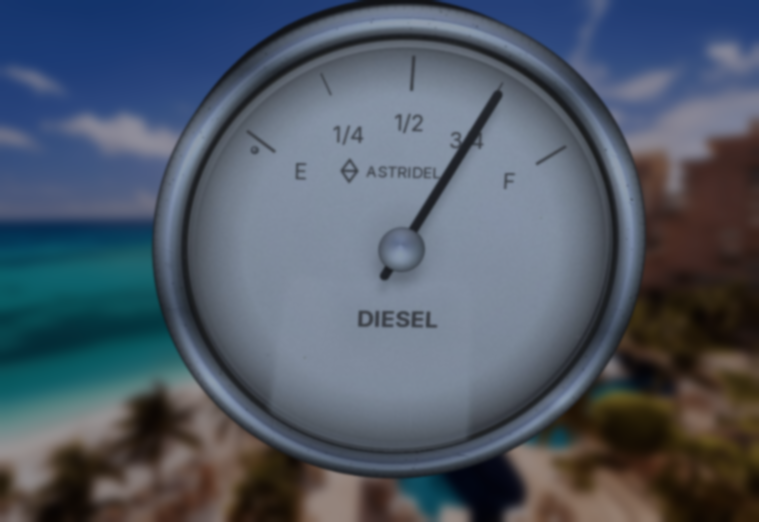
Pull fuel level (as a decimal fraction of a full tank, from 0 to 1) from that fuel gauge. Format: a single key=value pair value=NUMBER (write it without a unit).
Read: value=0.75
